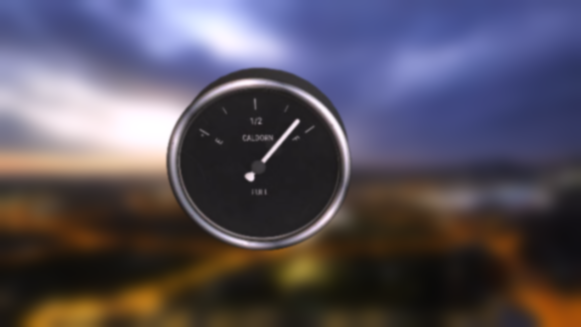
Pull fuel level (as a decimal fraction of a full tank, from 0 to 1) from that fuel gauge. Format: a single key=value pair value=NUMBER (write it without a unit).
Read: value=0.875
